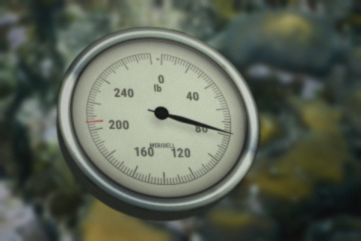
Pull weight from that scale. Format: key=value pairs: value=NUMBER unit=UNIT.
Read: value=80 unit=lb
